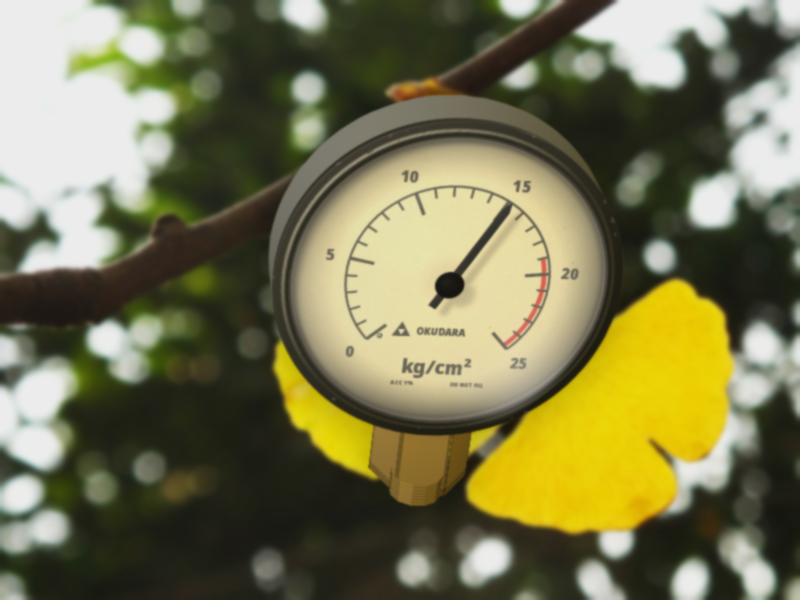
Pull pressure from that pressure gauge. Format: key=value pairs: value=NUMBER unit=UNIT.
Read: value=15 unit=kg/cm²
